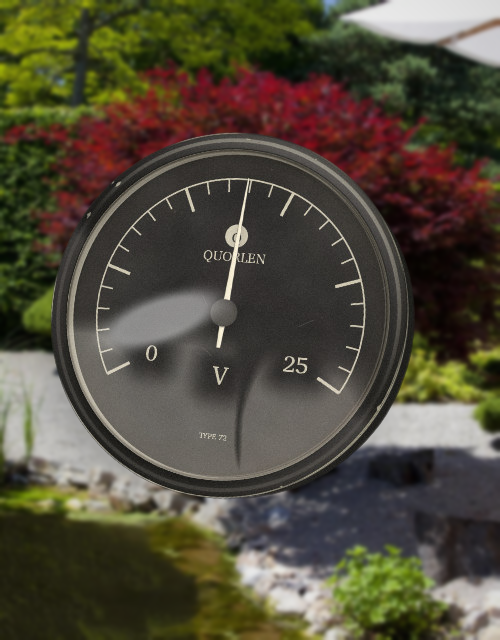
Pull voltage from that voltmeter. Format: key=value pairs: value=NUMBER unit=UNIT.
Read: value=13 unit=V
